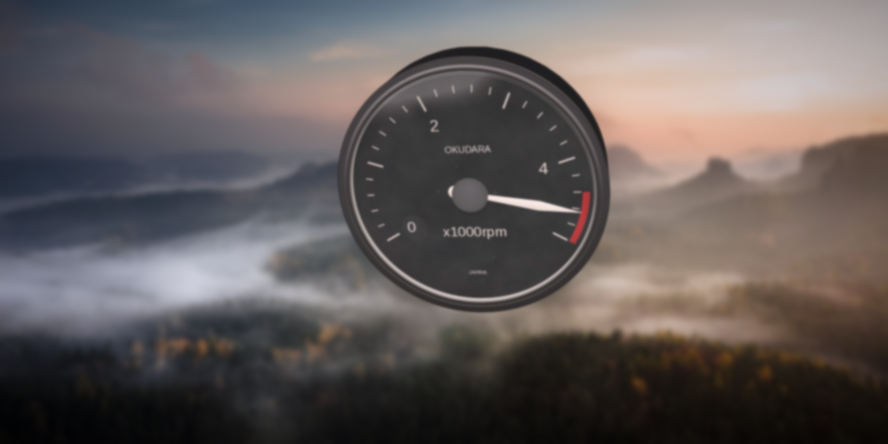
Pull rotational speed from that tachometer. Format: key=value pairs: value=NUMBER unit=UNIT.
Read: value=4600 unit=rpm
